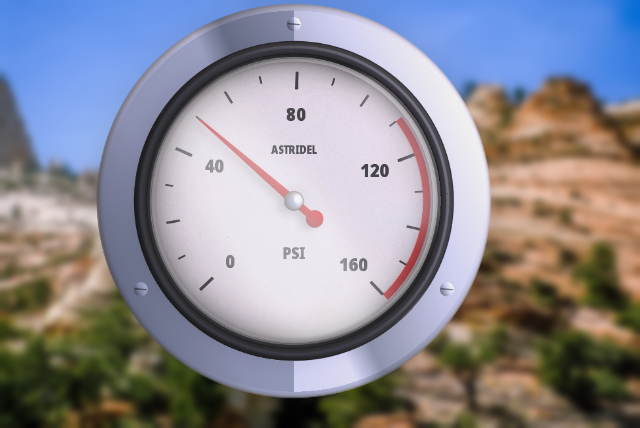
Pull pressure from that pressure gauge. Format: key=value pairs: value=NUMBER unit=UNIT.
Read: value=50 unit=psi
